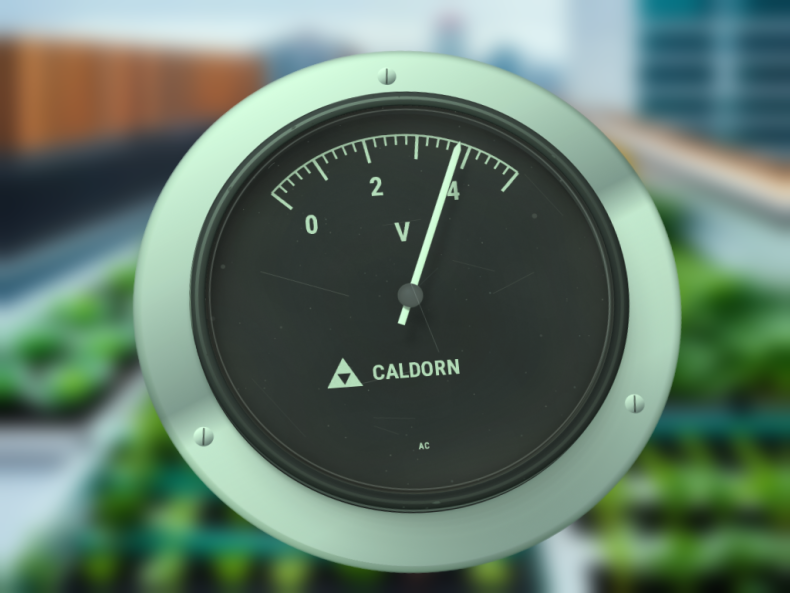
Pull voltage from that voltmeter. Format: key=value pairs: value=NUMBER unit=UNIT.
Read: value=3.8 unit=V
